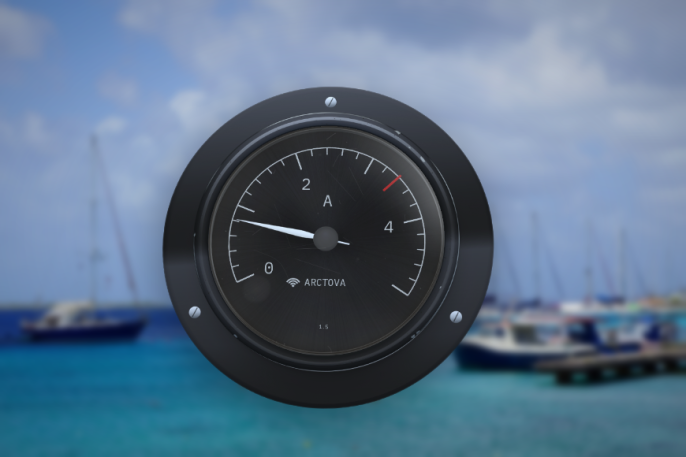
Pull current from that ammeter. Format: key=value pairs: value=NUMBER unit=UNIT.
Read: value=0.8 unit=A
